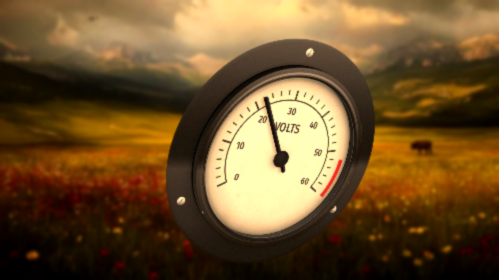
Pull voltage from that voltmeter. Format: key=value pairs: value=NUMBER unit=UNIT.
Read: value=22 unit=V
